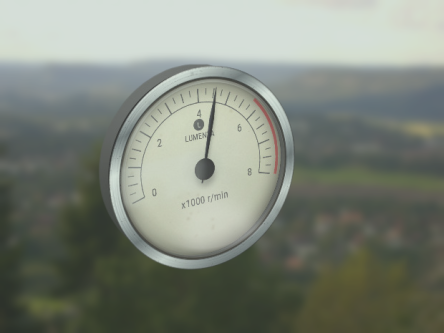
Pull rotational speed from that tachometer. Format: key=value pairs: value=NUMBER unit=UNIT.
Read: value=4500 unit=rpm
